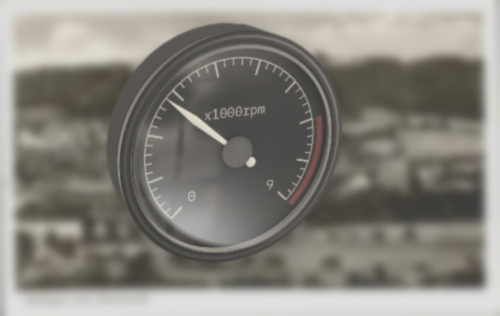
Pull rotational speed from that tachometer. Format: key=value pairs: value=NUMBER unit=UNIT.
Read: value=2800 unit=rpm
